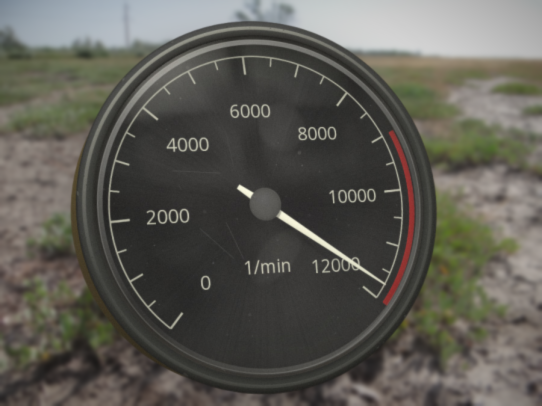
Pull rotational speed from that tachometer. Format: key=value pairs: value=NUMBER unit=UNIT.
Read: value=11750 unit=rpm
